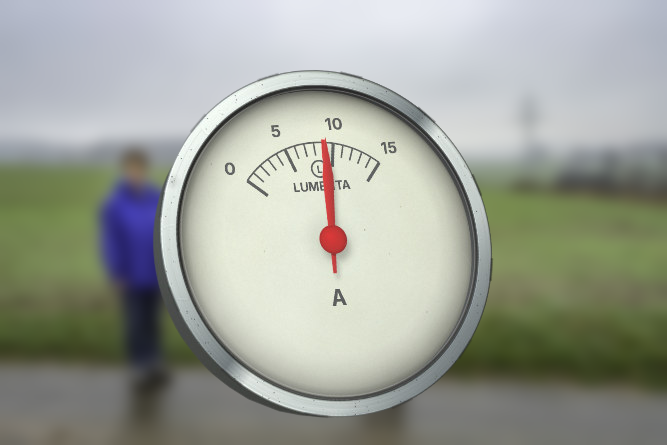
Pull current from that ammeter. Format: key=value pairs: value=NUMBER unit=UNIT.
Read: value=9 unit=A
